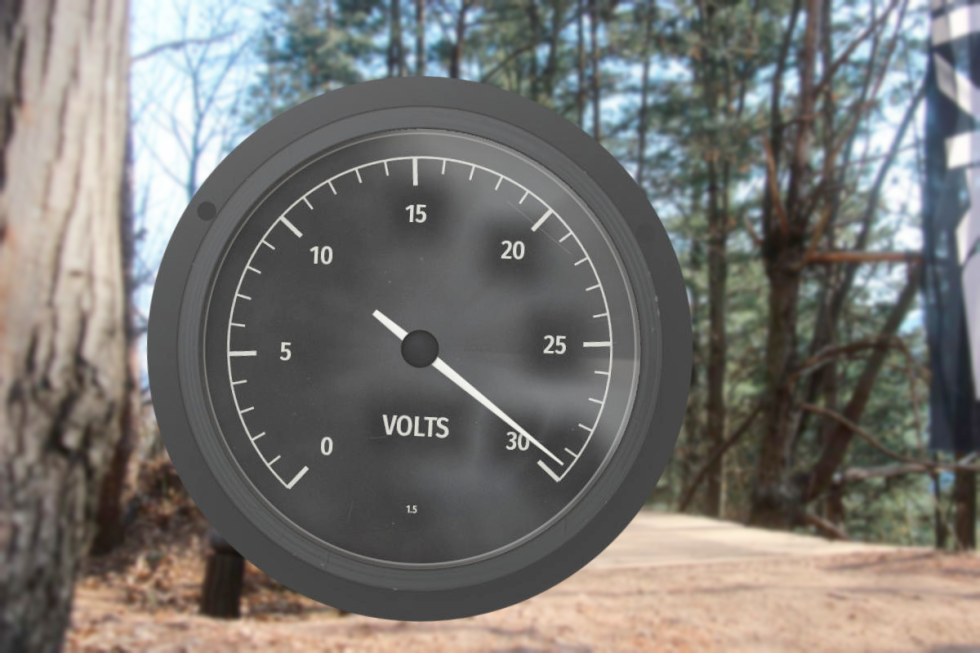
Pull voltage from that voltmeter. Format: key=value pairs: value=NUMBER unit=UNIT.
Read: value=29.5 unit=V
